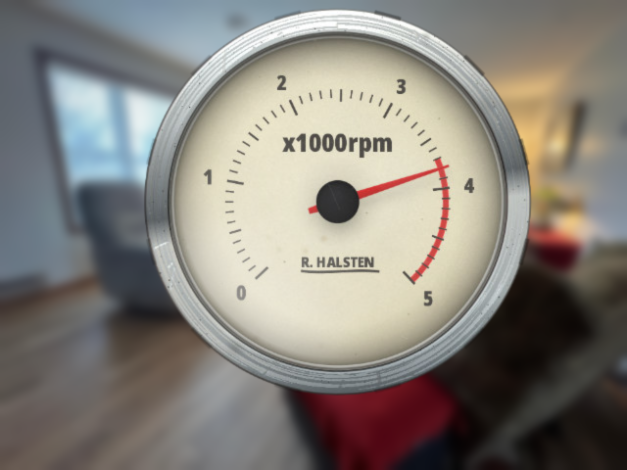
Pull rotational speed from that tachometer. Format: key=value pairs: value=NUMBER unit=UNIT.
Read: value=3800 unit=rpm
